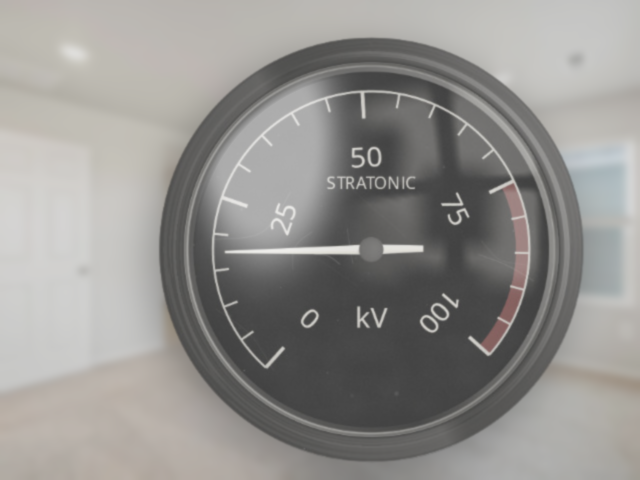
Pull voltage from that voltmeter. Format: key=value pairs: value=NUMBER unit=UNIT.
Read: value=17.5 unit=kV
